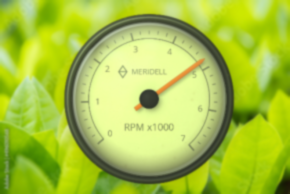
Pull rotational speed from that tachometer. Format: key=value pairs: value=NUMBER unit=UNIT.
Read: value=4800 unit=rpm
